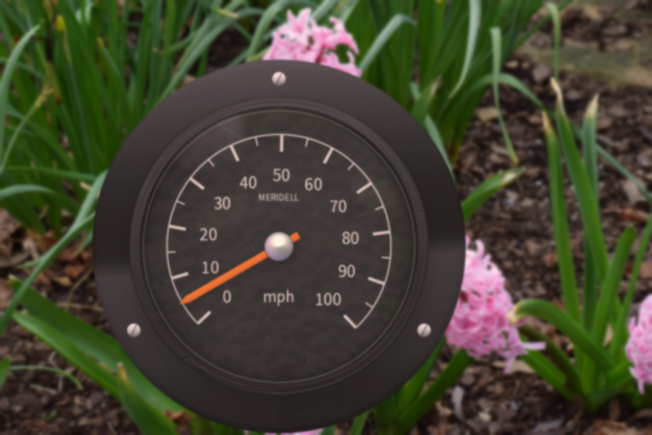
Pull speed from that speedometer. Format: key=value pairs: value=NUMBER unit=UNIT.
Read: value=5 unit=mph
